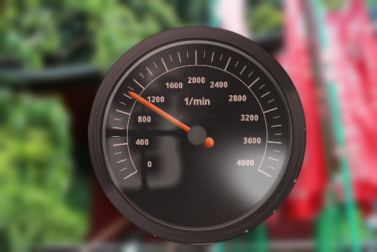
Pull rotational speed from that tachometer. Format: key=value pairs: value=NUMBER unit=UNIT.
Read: value=1050 unit=rpm
